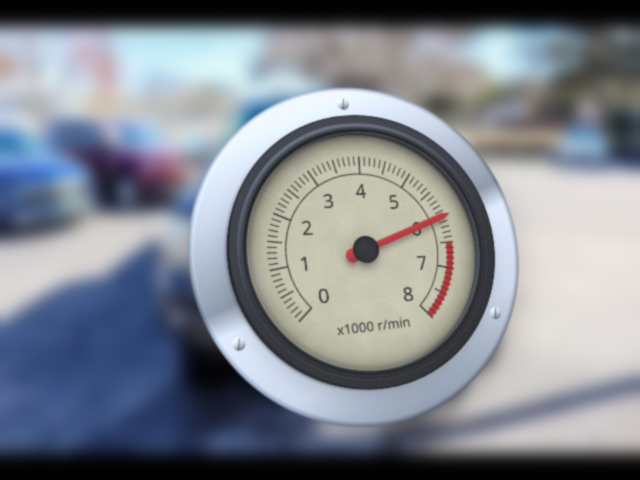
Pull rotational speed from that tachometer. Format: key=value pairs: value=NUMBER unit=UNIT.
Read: value=6000 unit=rpm
